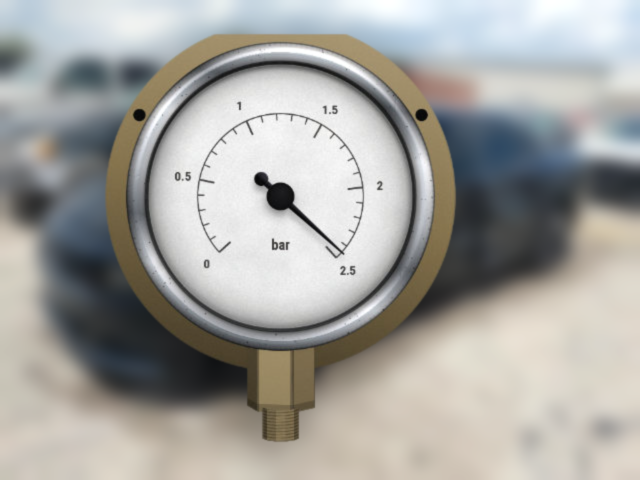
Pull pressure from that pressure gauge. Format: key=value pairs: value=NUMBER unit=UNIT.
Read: value=2.45 unit=bar
